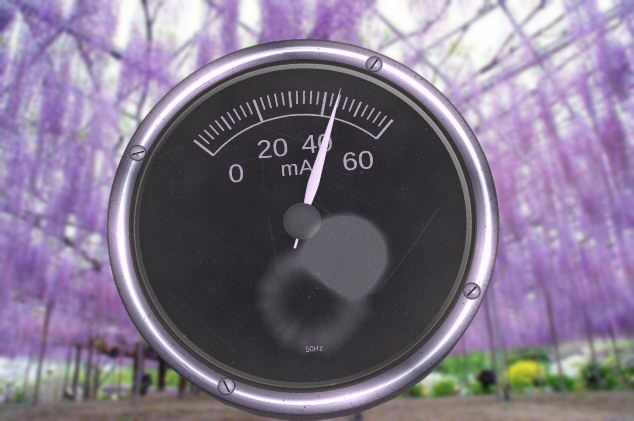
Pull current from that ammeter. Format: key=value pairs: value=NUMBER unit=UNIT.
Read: value=44 unit=mA
